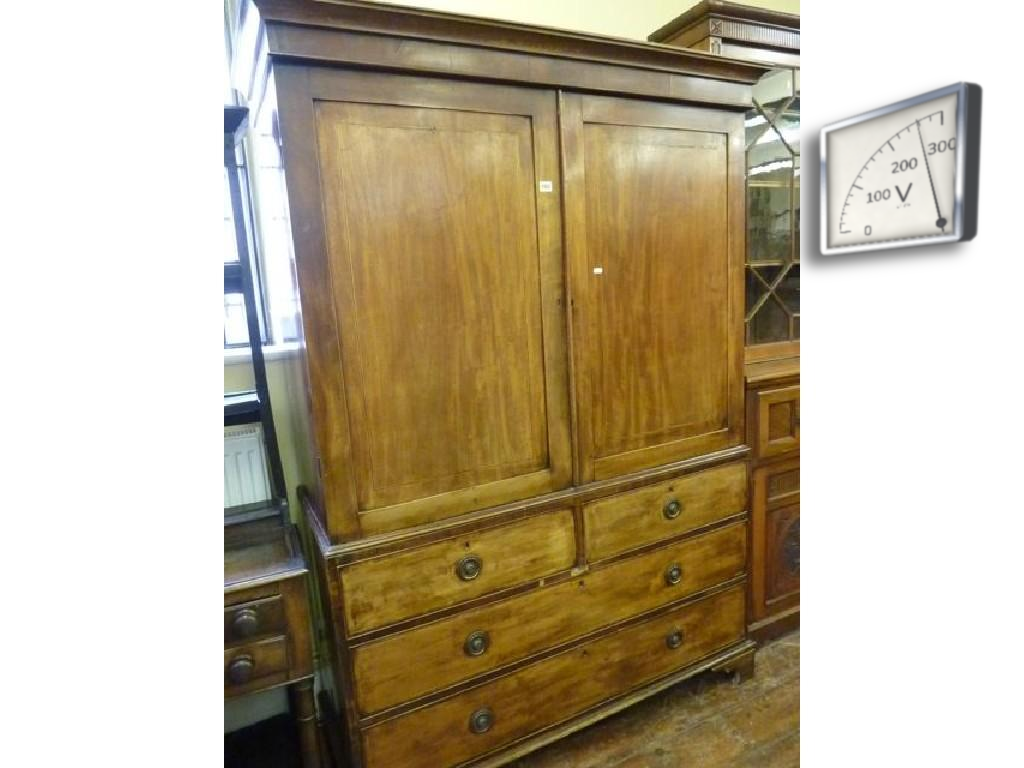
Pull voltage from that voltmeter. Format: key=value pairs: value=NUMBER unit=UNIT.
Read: value=260 unit=V
